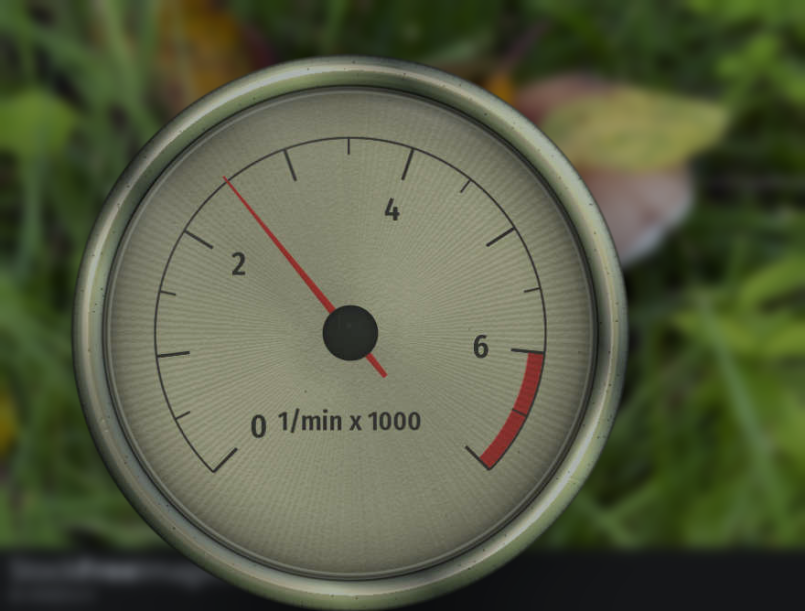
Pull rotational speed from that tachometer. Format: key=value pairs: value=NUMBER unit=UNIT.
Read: value=2500 unit=rpm
